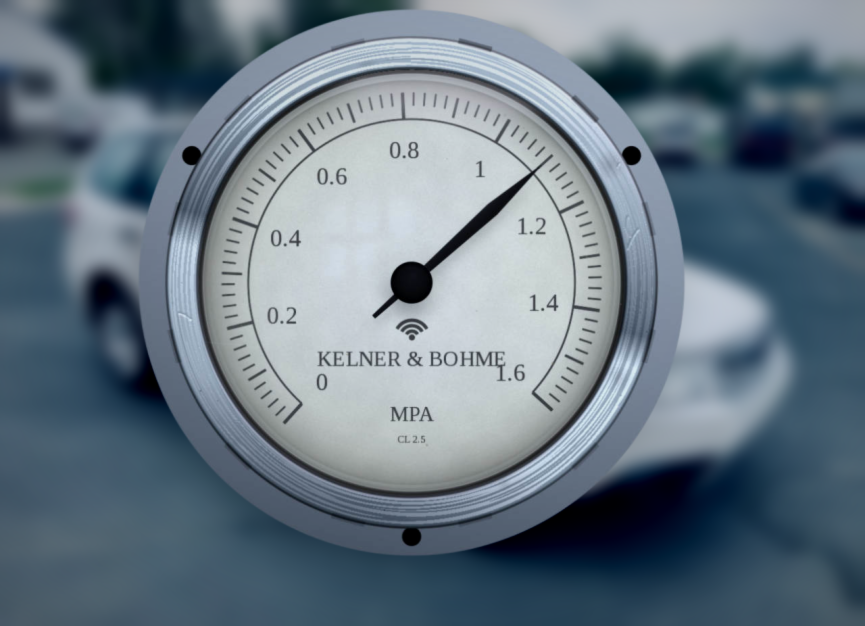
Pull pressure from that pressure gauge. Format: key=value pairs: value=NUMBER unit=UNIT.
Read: value=1.1 unit=MPa
